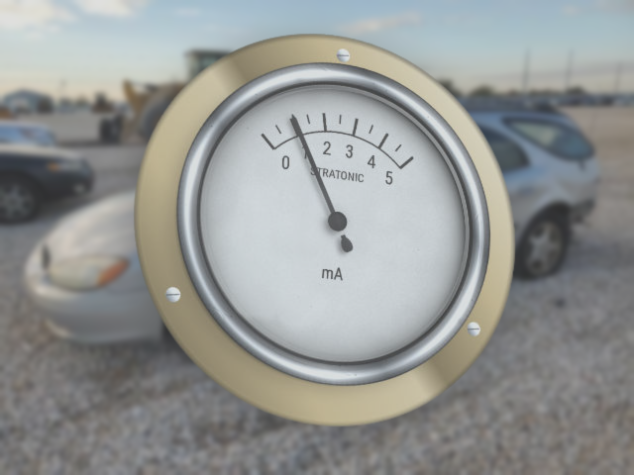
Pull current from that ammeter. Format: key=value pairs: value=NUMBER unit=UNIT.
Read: value=1 unit=mA
